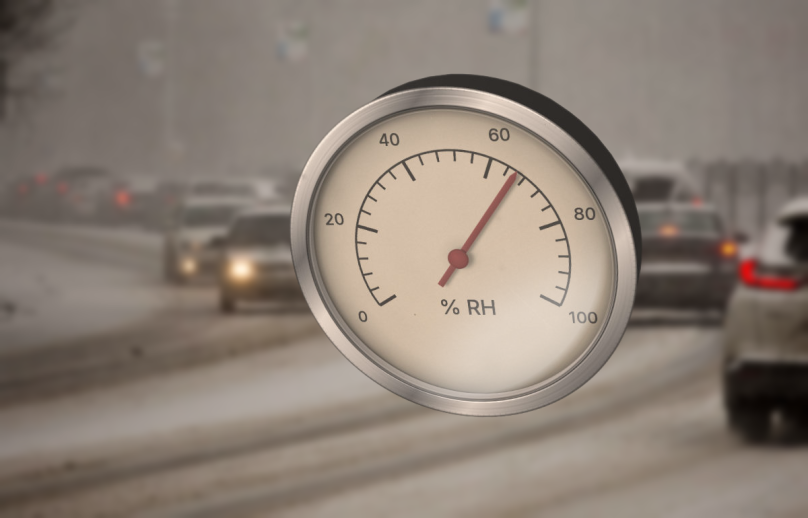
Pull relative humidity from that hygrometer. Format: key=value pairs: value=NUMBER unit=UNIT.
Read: value=66 unit=%
